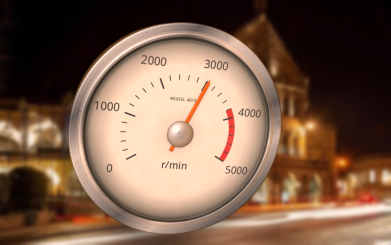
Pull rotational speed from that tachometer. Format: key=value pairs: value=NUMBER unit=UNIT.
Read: value=3000 unit=rpm
